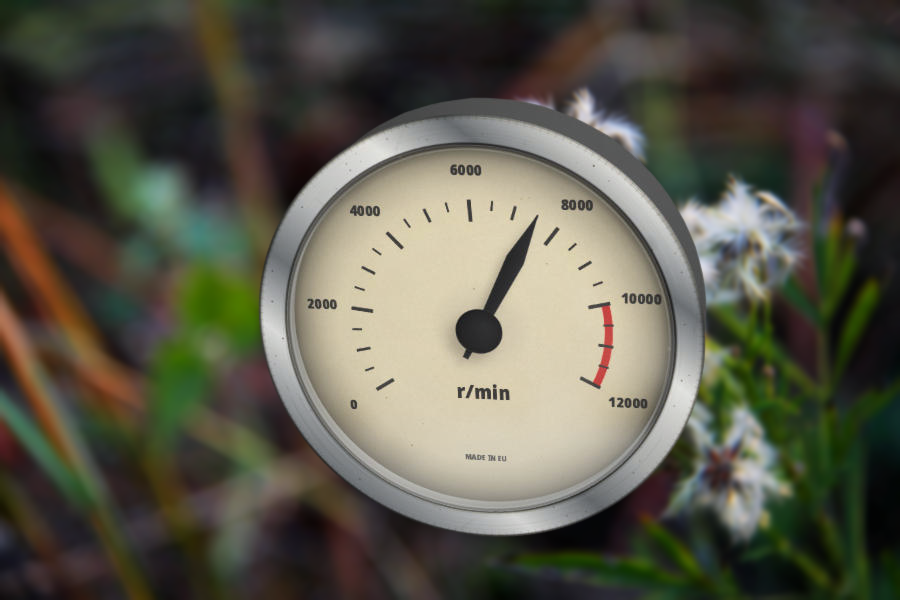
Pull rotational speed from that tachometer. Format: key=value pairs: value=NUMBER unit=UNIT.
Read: value=7500 unit=rpm
